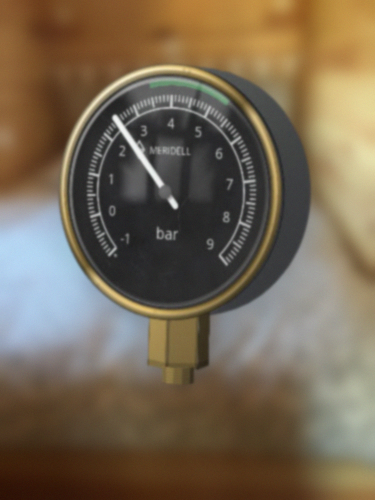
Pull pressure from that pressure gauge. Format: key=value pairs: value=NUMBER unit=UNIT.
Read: value=2.5 unit=bar
